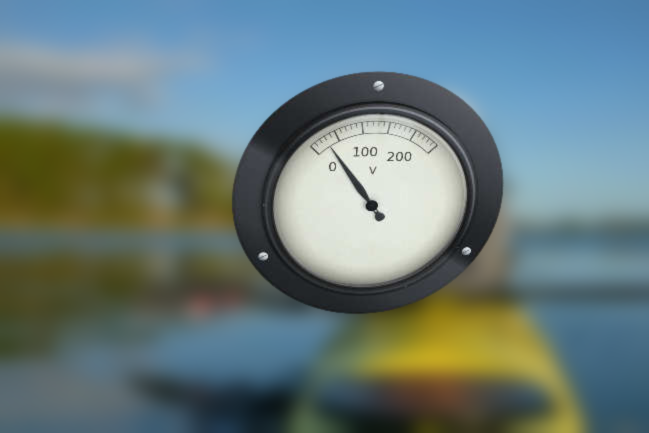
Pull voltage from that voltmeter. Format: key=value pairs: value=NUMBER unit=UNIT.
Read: value=30 unit=V
